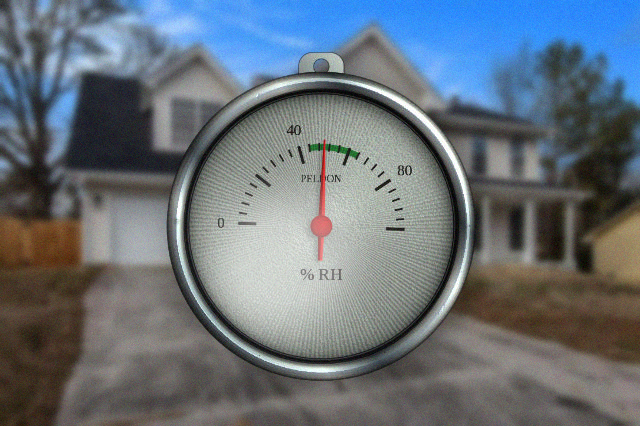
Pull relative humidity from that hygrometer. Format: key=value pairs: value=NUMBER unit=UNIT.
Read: value=50 unit=%
